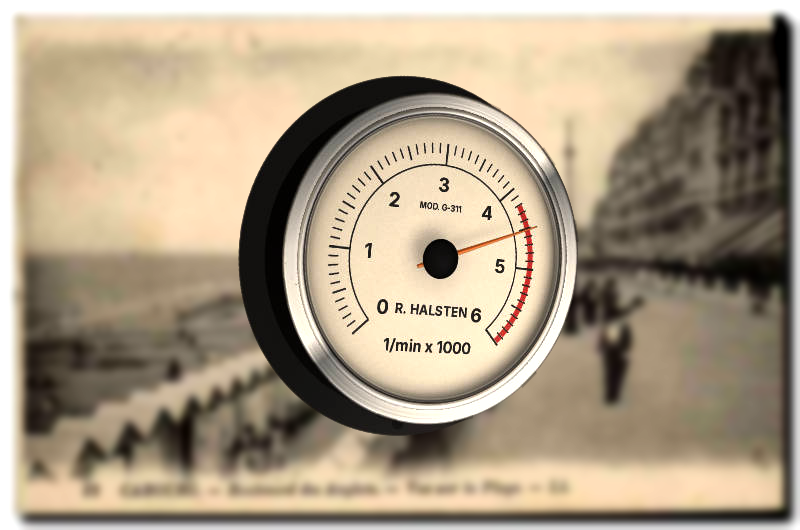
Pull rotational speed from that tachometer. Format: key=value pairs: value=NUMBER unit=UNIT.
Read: value=4500 unit=rpm
